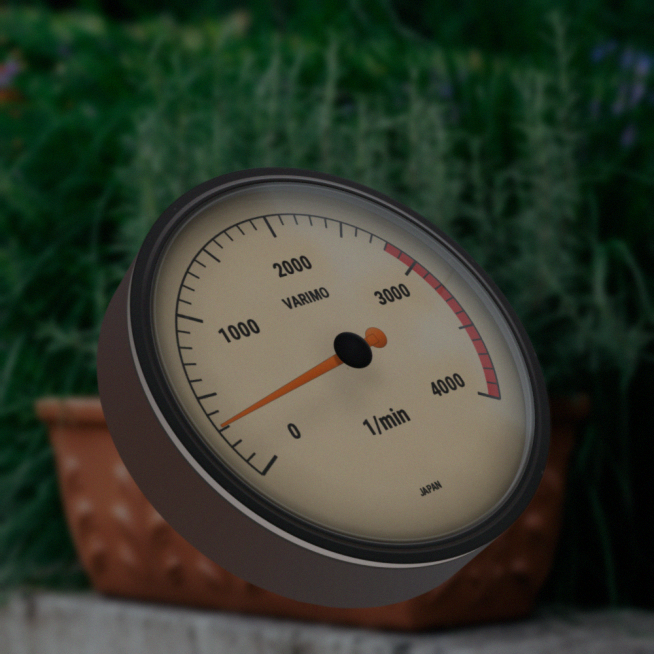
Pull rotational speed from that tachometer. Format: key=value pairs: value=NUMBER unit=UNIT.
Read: value=300 unit=rpm
